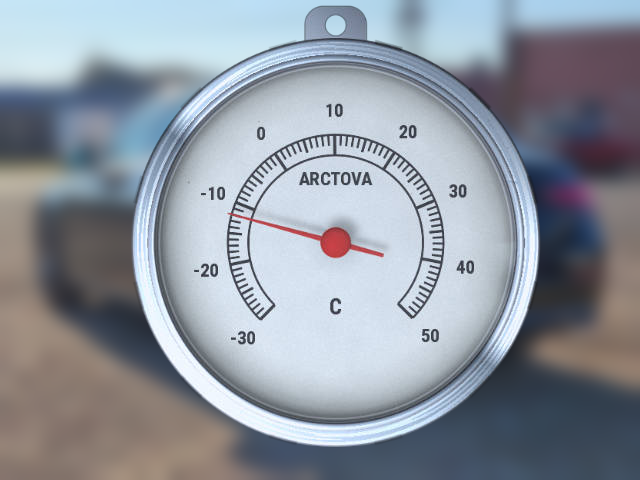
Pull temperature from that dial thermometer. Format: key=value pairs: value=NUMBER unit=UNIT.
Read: value=-12 unit=°C
